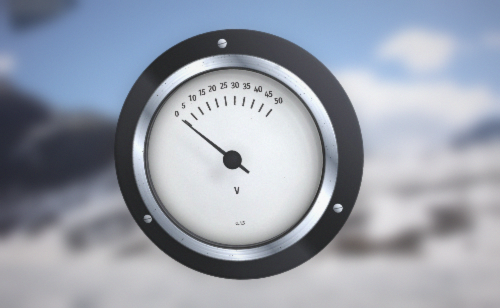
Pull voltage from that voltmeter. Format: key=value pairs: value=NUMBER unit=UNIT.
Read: value=0 unit=V
